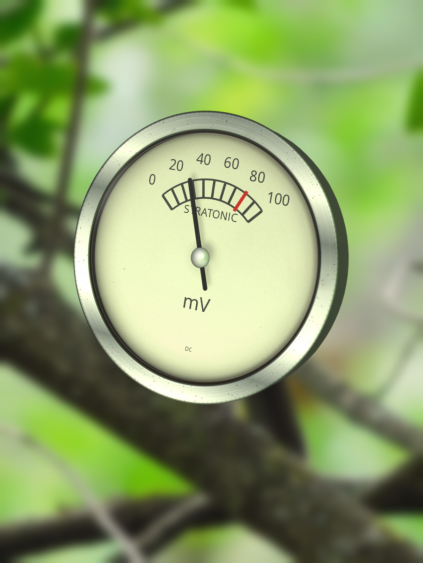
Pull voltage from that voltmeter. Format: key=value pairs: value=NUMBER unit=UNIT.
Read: value=30 unit=mV
